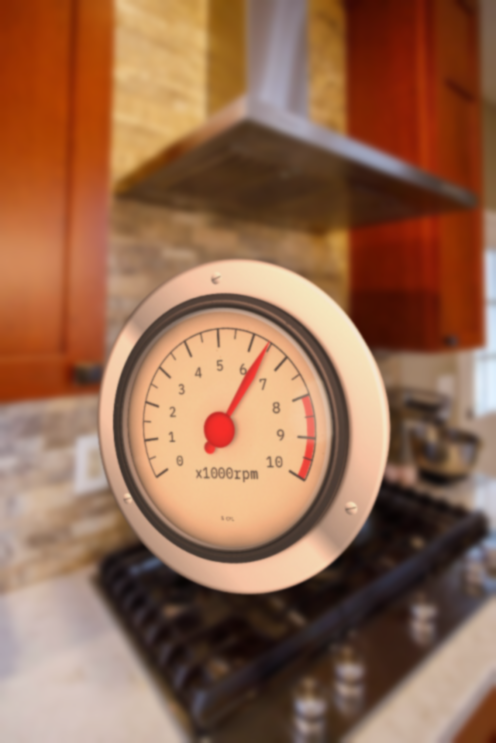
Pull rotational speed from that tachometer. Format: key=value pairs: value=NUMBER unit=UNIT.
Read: value=6500 unit=rpm
